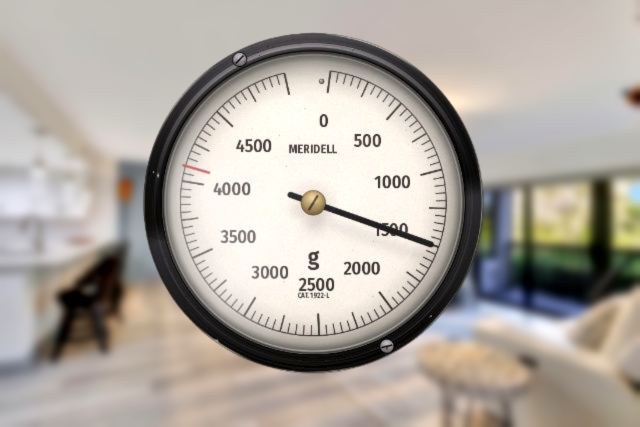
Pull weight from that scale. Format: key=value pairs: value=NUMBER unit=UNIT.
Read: value=1500 unit=g
